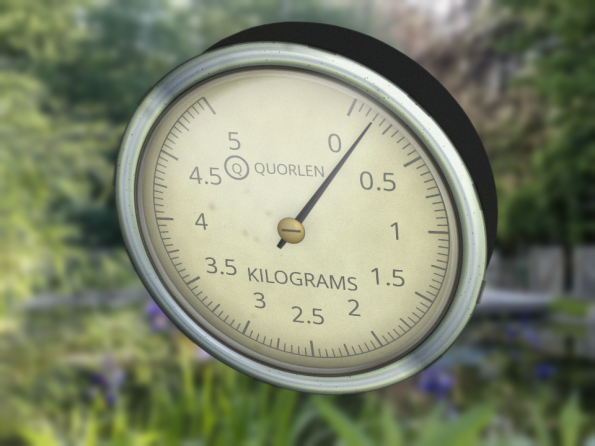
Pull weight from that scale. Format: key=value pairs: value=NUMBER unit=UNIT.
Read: value=0.15 unit=kg
